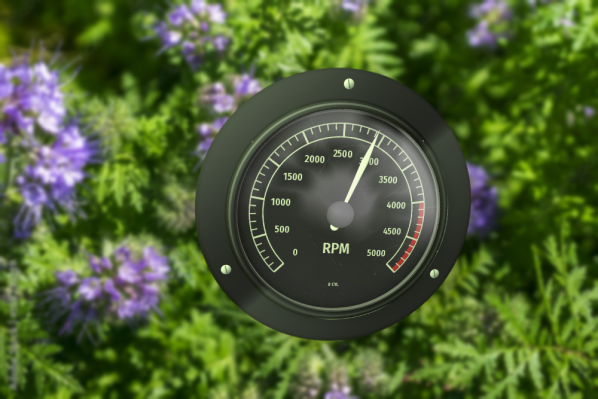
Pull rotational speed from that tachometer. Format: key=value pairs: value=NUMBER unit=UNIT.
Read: value=2900 unit=rpm
